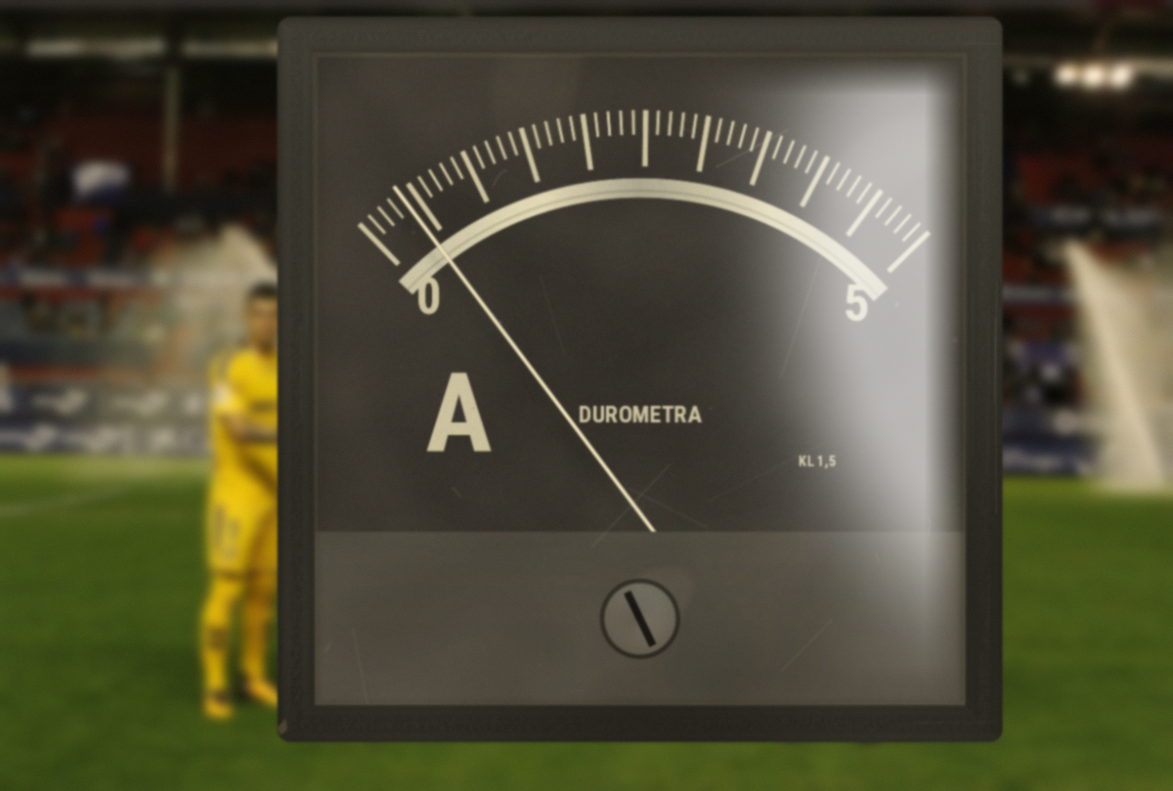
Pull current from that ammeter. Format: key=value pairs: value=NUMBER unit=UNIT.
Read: value=0.4 unit=A
